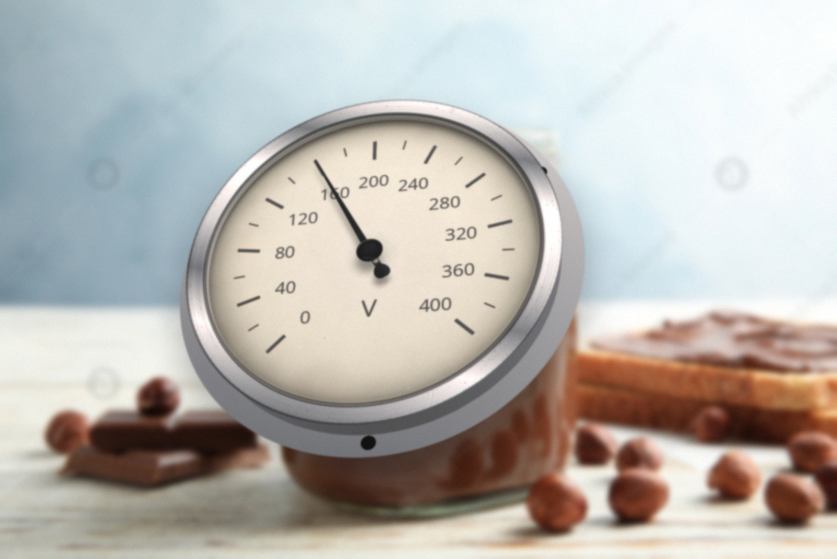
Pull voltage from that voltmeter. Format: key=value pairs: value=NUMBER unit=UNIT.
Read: value=160 unit=V
